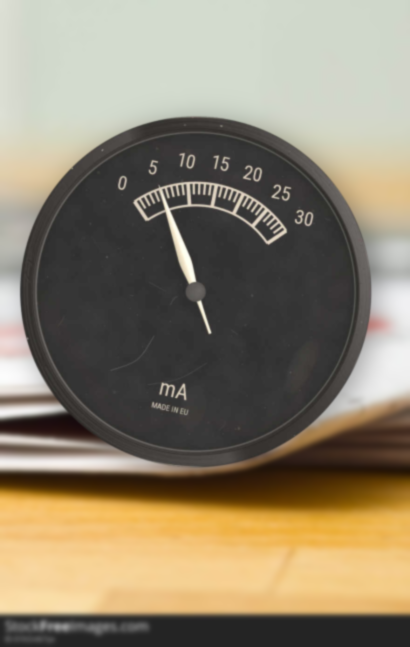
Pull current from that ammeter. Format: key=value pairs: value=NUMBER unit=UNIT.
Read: value=5 unit=mA
